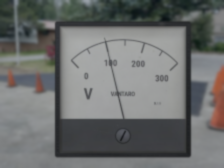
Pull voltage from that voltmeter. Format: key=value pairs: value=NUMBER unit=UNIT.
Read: value=100 unit=V
